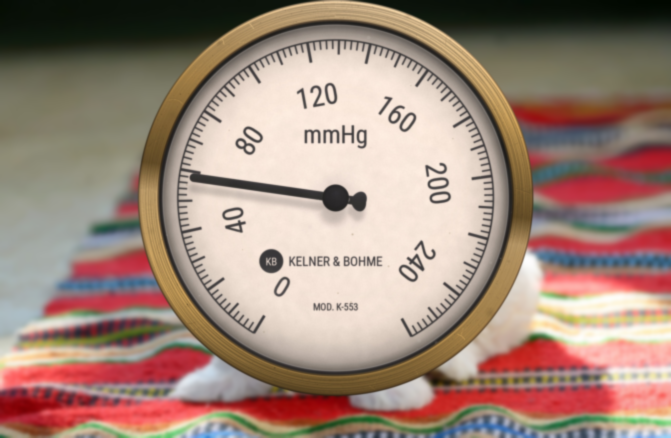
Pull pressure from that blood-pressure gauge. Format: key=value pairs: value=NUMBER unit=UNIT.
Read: value=58 unit=mmHg
